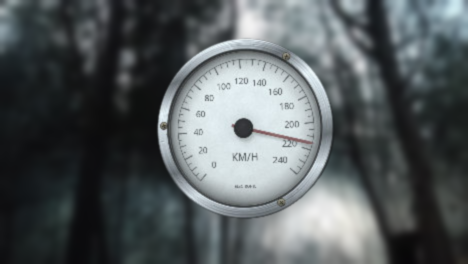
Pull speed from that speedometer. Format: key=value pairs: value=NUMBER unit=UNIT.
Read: value=215 unit=km/h
